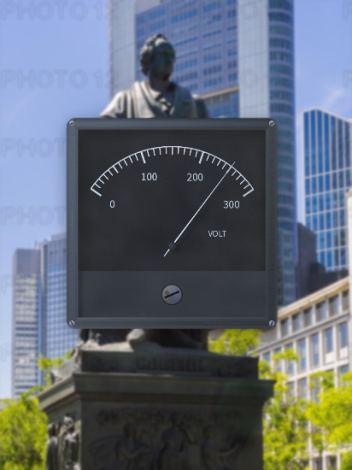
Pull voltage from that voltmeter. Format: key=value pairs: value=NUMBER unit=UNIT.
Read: value=250 unit=V
